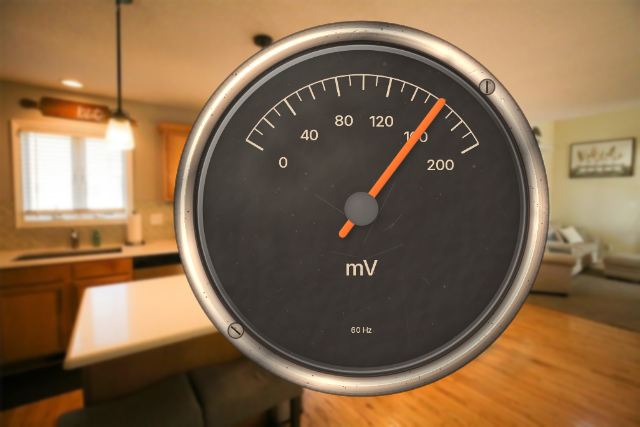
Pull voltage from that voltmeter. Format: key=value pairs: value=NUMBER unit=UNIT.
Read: value=160 unit=mV
